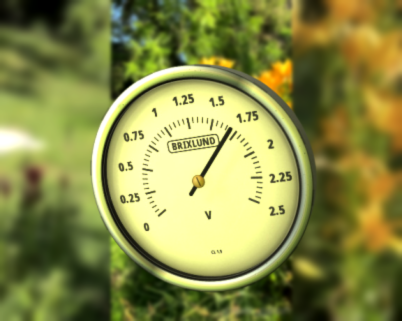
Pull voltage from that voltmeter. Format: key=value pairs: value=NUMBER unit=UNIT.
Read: value=1.7 unit=V
